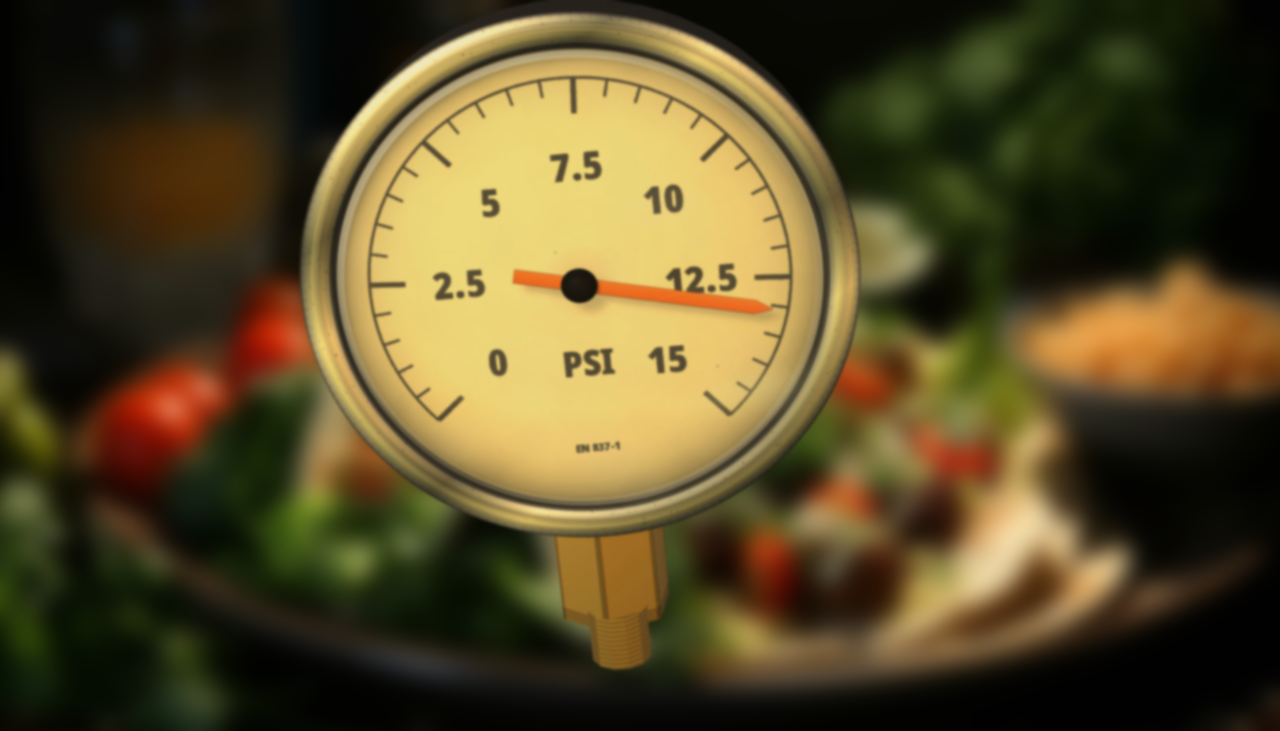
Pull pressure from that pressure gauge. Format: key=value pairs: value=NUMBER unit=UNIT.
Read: value=13 unit=psi
